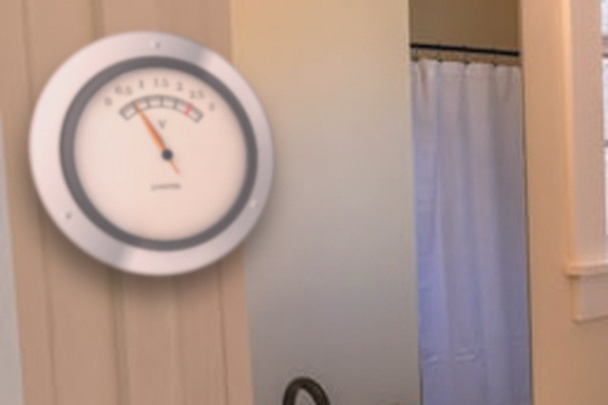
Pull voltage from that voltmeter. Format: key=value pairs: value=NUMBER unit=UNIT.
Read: value=0.5 unit=V
